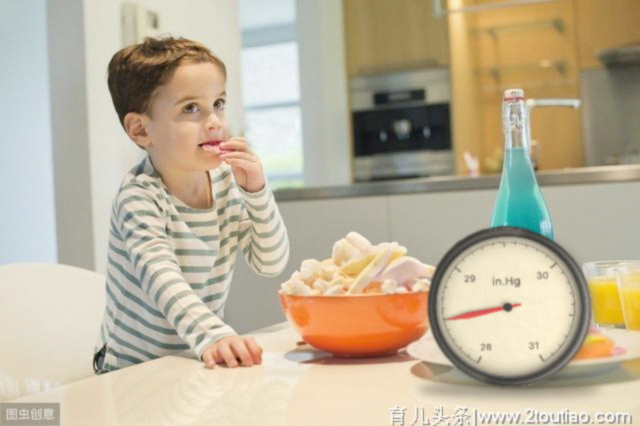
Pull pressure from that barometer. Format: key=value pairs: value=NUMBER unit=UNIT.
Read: value=28.5 unit=inHg
